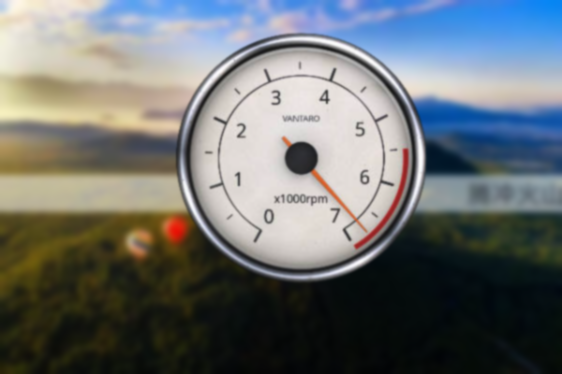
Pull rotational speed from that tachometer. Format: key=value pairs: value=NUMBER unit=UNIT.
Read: value=6750 unit=rpm
